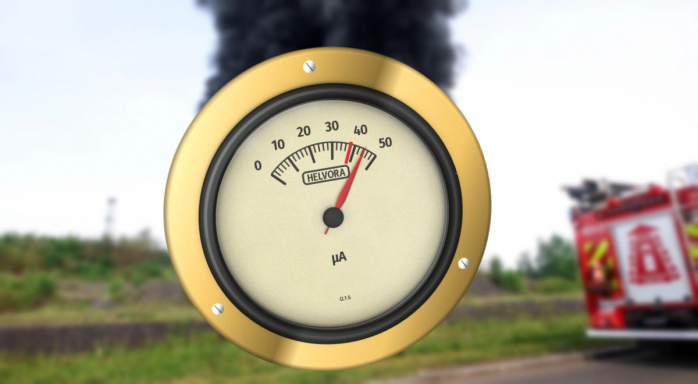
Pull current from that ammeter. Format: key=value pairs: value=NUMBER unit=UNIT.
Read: value=44 unit=µA
